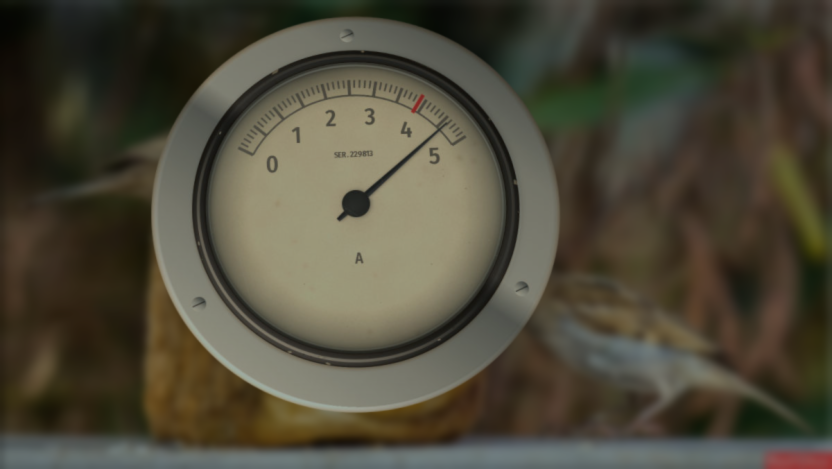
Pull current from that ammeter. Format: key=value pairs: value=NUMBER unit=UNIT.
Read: value=4.6 unit=A
